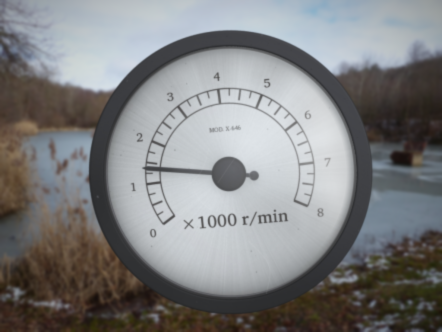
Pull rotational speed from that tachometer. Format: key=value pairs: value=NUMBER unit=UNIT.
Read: value=1375 unit=rpm
